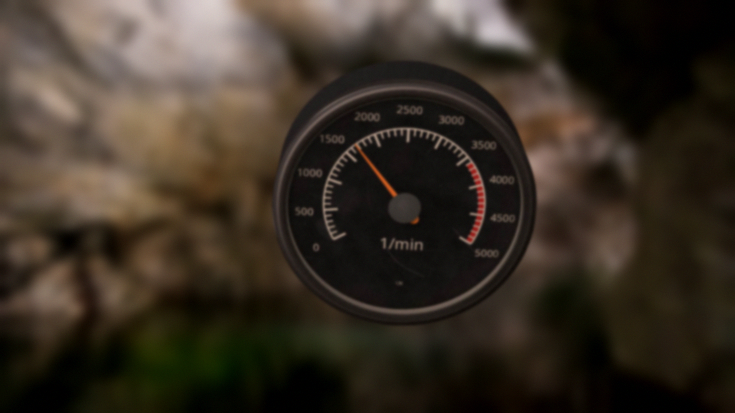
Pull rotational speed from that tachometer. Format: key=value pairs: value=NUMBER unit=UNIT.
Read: value=1700 unit=rpm
